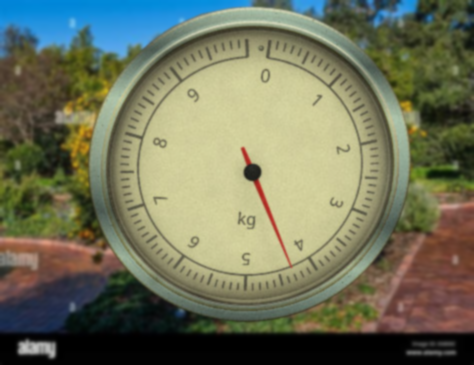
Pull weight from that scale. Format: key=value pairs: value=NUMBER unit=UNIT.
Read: value=4.3 unit=kg
